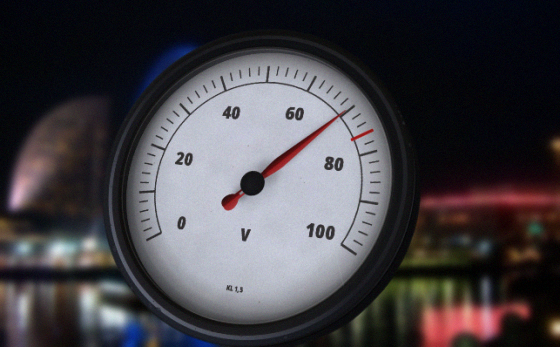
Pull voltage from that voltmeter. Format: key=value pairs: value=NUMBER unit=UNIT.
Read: value=70 unit=V
